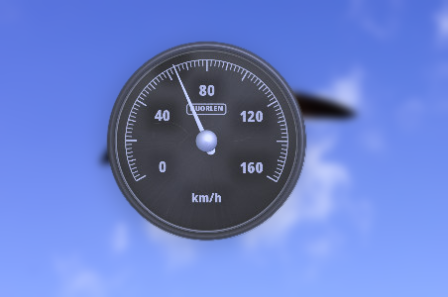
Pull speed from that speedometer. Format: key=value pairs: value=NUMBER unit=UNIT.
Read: value=64 unit=km/h
